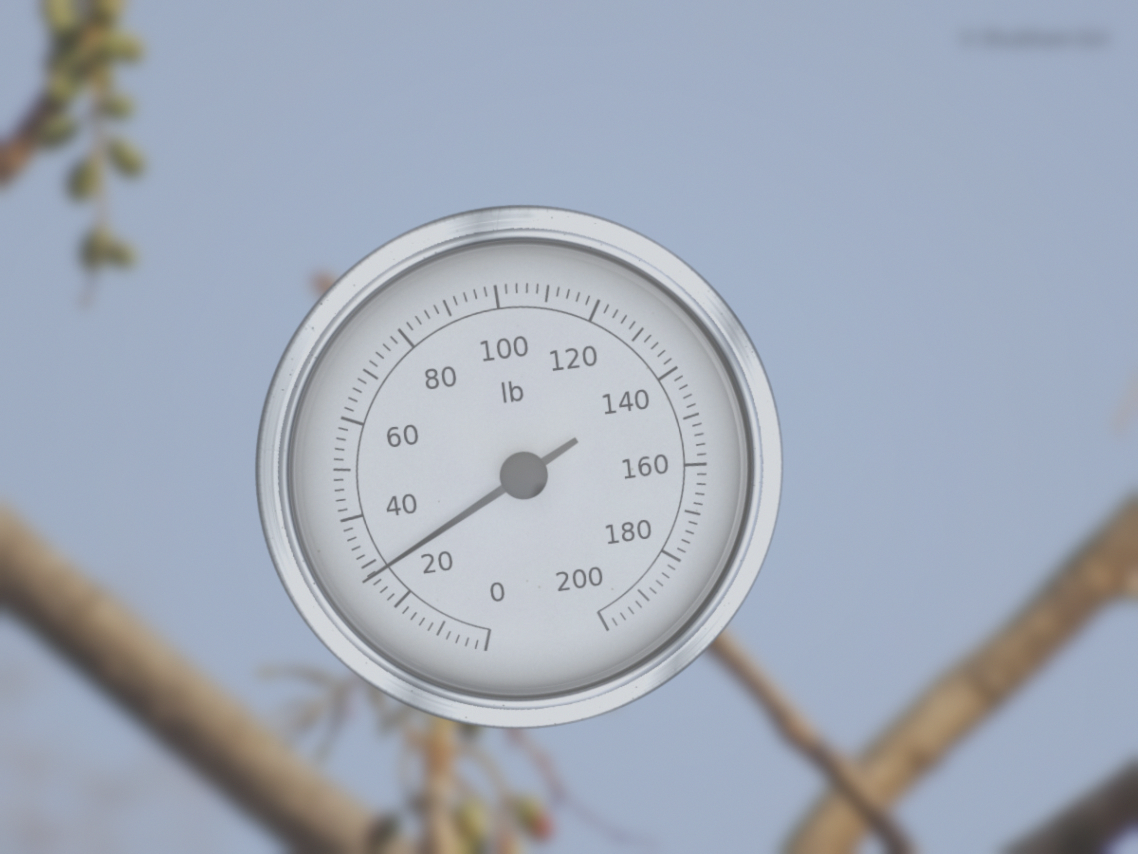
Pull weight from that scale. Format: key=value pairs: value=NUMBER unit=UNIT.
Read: value=28 unit=lb
